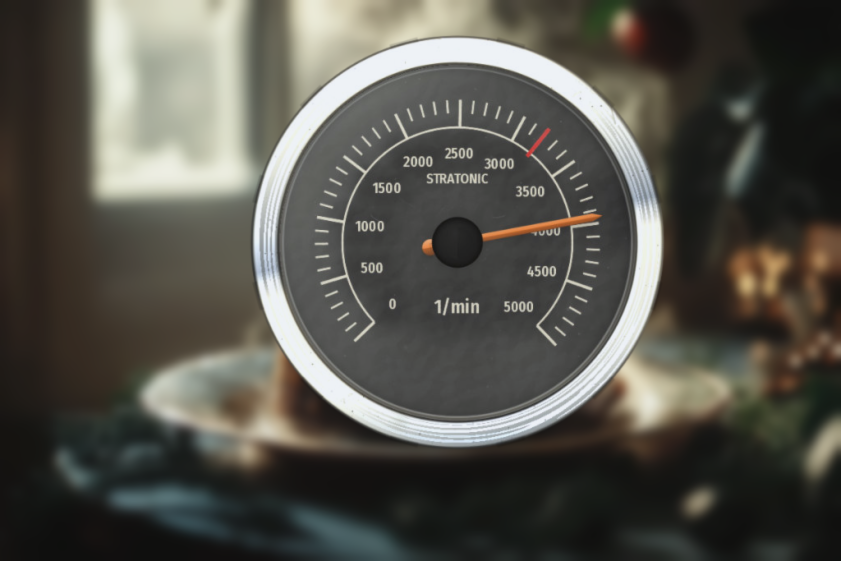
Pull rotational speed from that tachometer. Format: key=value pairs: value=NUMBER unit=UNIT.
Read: value=3950 unit=rpm
